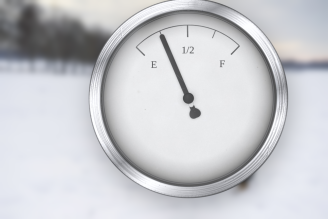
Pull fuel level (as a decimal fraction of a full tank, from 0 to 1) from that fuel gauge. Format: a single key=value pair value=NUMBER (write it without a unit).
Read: value=0.25
